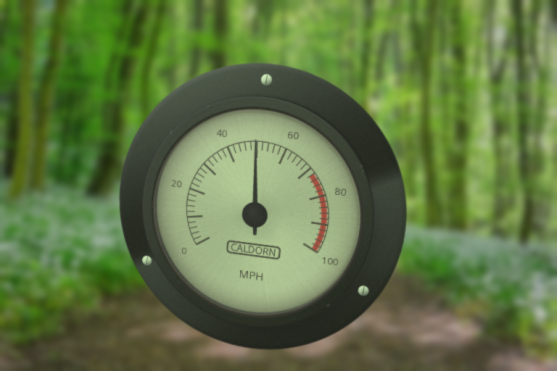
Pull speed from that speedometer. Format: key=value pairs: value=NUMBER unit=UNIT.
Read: value=50 unit=mph
